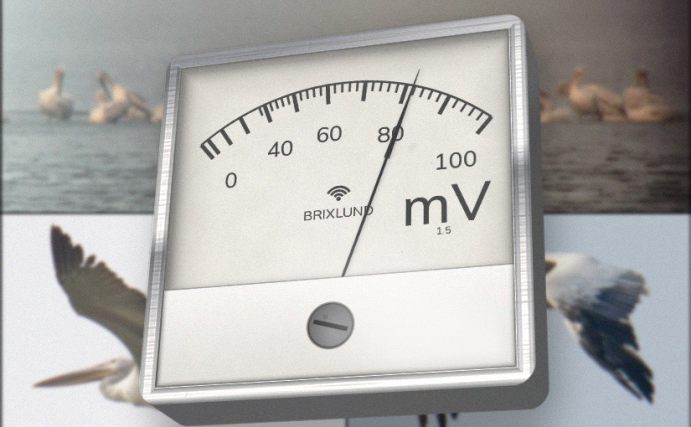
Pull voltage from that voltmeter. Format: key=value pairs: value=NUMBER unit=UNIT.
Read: value=82 unit=mV
